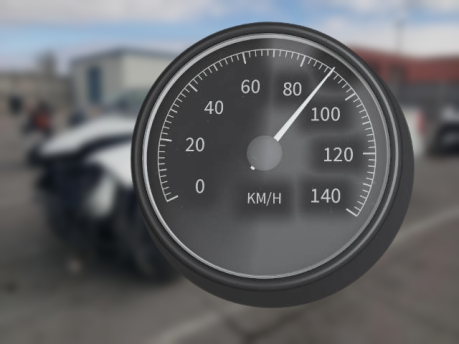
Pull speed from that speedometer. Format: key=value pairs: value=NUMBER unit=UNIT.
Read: value=90 unit=km/h
